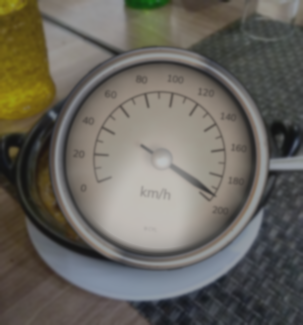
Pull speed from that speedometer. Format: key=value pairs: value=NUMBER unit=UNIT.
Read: value=195 unit=km/h
